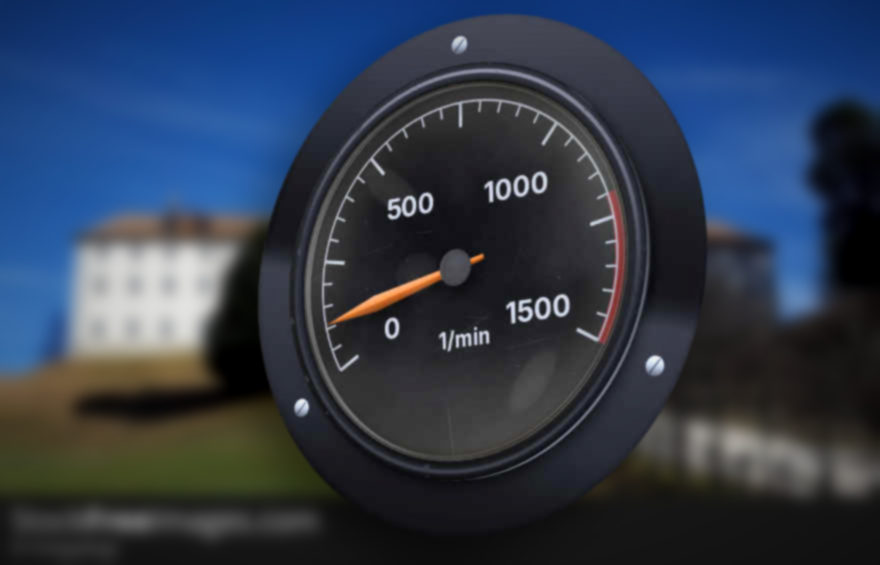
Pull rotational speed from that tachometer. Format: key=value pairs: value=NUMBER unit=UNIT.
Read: value=100 unit=rpm
